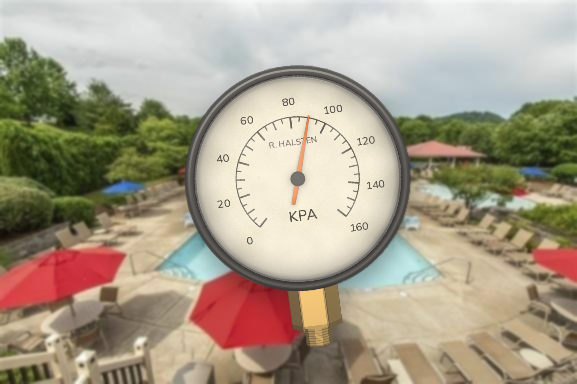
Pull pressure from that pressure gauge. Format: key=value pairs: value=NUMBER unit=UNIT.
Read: value=90 unit=kPa
